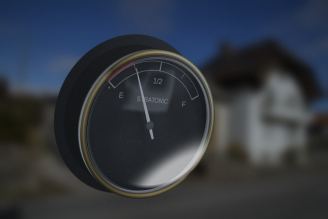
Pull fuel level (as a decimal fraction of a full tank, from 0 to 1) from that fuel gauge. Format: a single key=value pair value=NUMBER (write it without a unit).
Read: value=0.25
